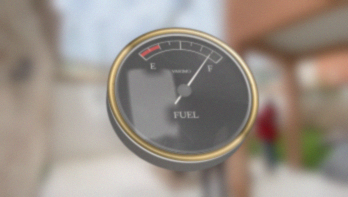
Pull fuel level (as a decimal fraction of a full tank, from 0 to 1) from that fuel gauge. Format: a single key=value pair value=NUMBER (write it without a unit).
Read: value=0.875
